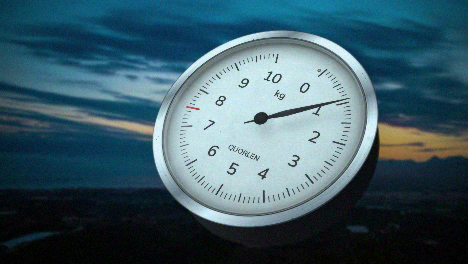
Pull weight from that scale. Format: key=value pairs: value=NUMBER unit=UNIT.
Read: value=1 unit=kg
